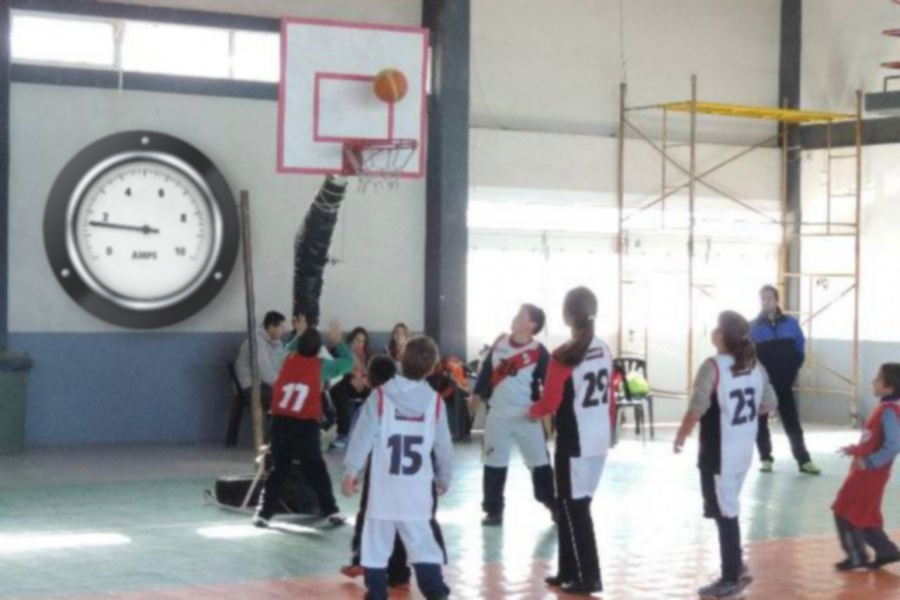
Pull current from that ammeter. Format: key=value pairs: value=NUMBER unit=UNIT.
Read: value=1.5 unit=A
